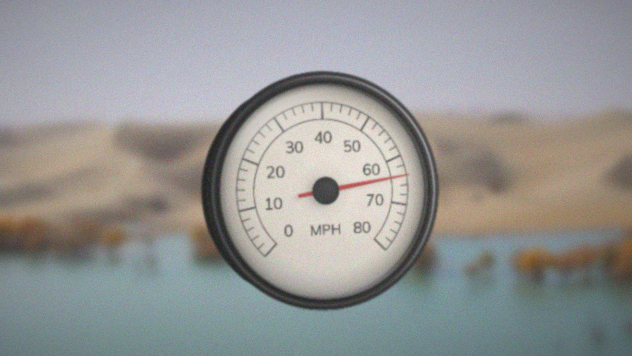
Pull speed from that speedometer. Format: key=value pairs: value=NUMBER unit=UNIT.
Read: value=64 unit=mph
